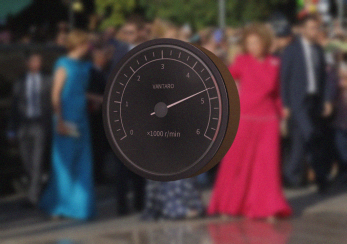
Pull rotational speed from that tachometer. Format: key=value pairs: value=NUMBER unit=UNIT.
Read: value=4750 unit=rpm
